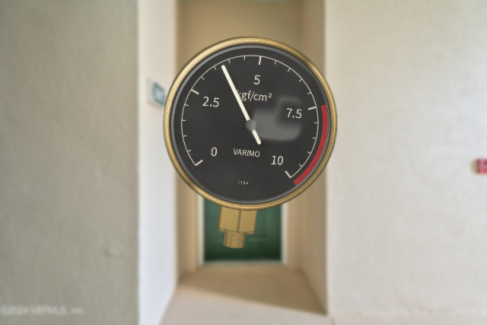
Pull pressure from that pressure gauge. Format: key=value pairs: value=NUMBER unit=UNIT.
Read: value=3.75 unit=kg/cm²
